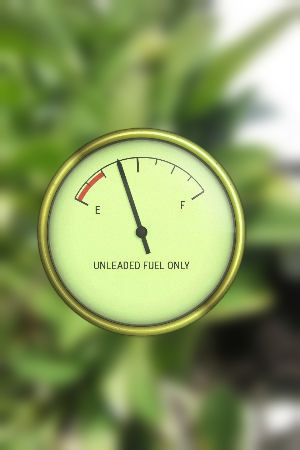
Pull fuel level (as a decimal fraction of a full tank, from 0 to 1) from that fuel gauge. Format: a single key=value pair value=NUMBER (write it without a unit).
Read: value=0.375
